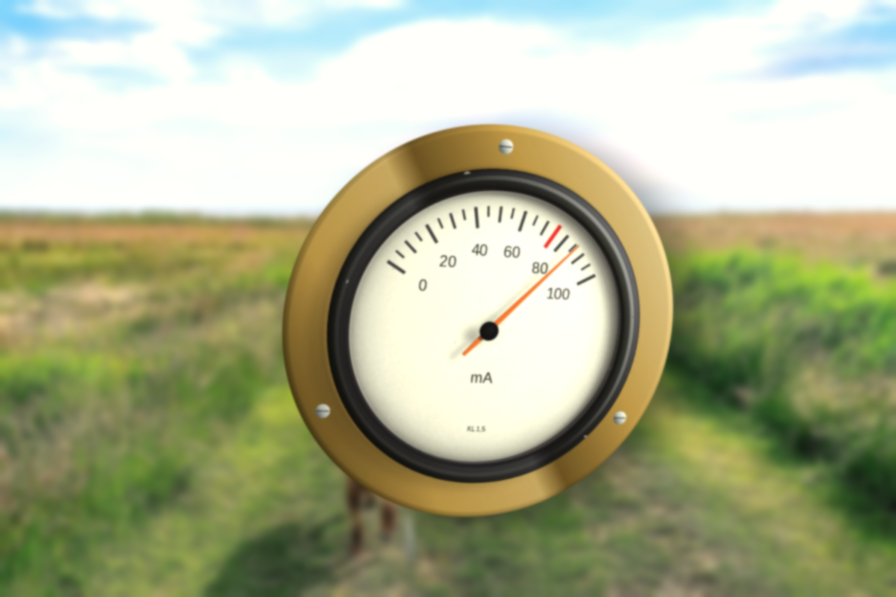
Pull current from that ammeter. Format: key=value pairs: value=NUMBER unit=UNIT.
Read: value=85 unit=mA
